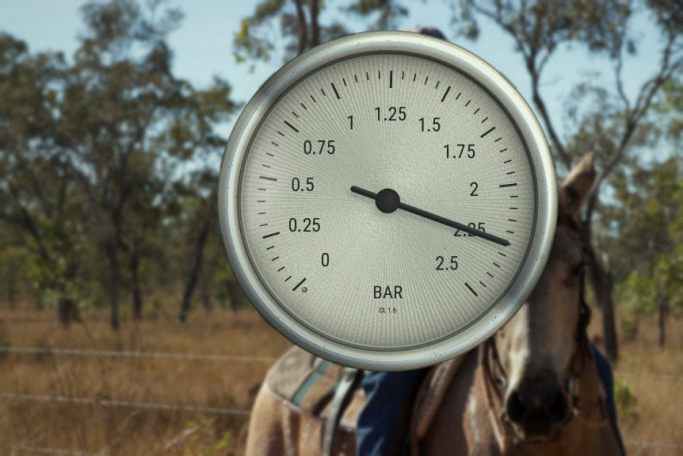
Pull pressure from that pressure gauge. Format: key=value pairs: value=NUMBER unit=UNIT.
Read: value=2.25 unit=bar
